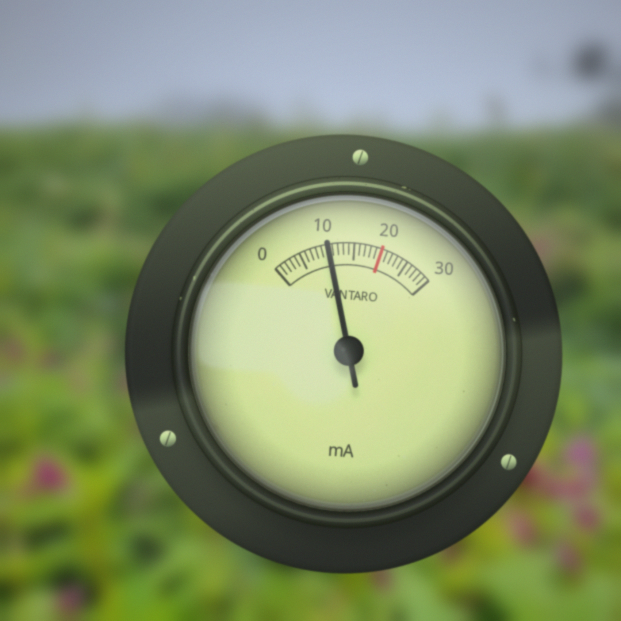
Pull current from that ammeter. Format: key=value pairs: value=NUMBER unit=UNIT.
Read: value=10 unit=mA
